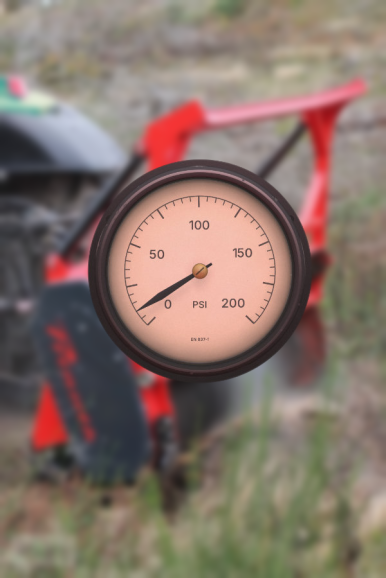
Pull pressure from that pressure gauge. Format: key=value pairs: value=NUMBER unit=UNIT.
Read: value=10 unit=psi
